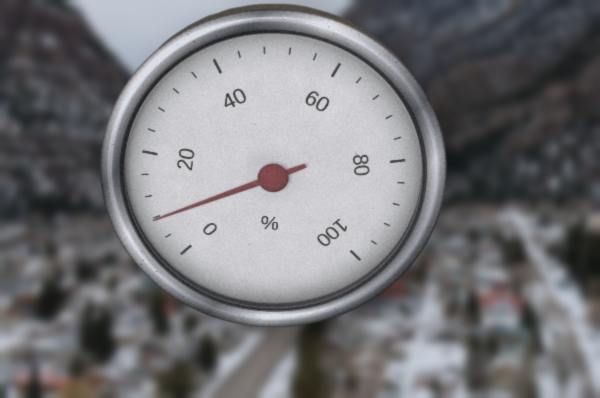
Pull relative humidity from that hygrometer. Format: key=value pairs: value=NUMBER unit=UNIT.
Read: value=8 unit=%
